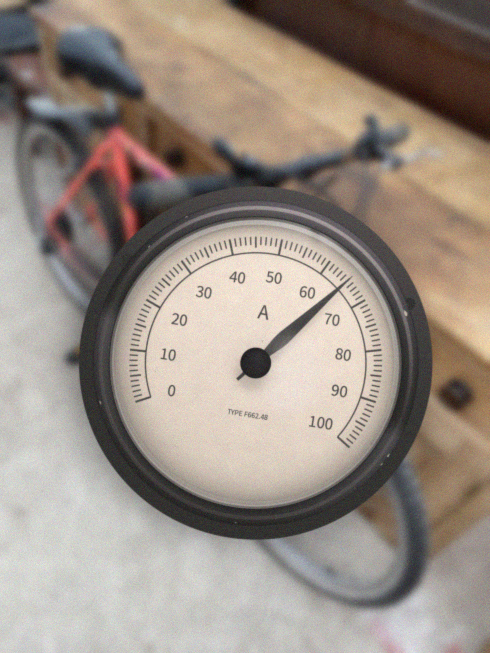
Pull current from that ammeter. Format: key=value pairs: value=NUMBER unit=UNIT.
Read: value=65 unit=A
